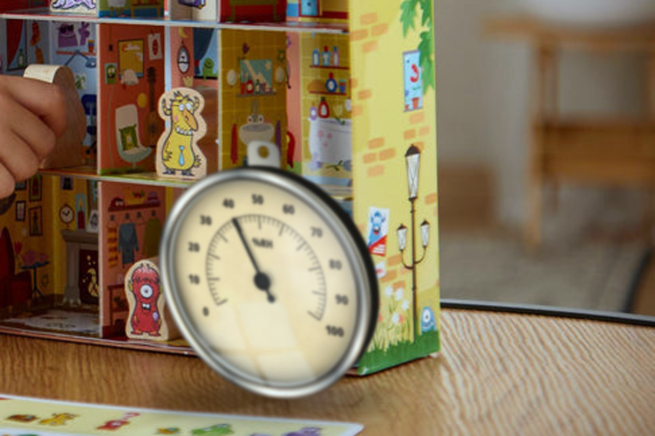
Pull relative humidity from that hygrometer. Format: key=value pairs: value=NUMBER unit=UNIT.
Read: value=40 unit=%
